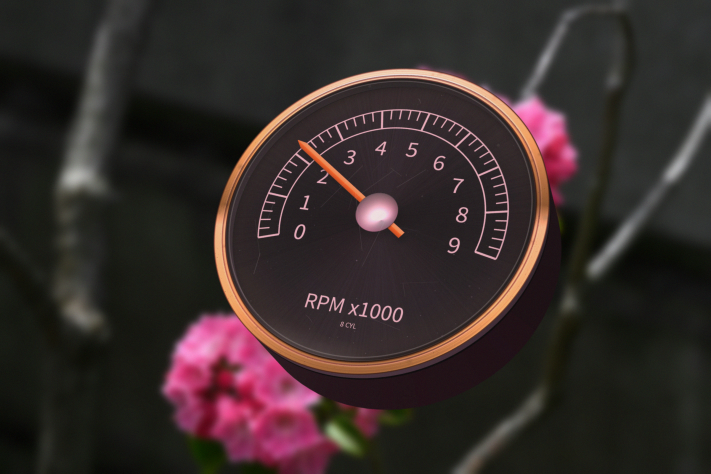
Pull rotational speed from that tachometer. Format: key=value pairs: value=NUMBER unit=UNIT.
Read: value=2200 unit=rpm
